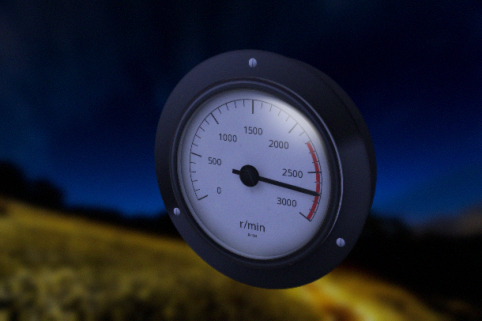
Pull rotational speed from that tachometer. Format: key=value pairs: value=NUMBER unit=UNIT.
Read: value=2700 unit=rpm
